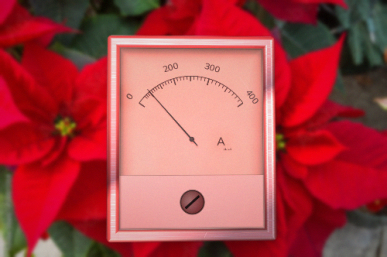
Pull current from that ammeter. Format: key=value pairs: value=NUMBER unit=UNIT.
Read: value=100 unit=A
